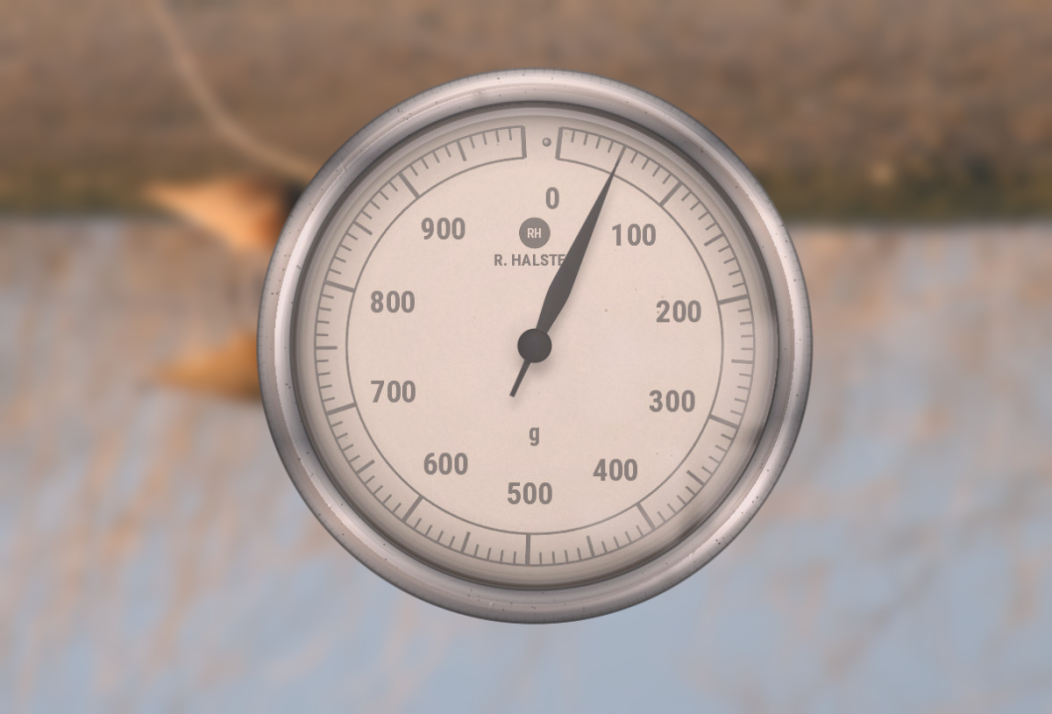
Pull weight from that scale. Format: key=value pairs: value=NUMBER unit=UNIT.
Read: value=50 unit=g
